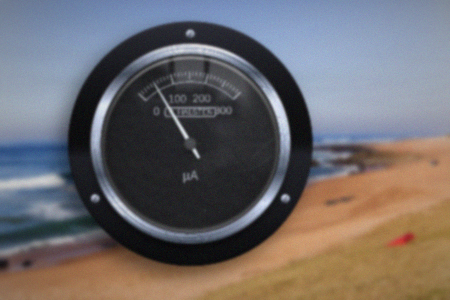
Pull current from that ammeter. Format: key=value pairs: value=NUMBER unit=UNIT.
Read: value=50 unit=µA
